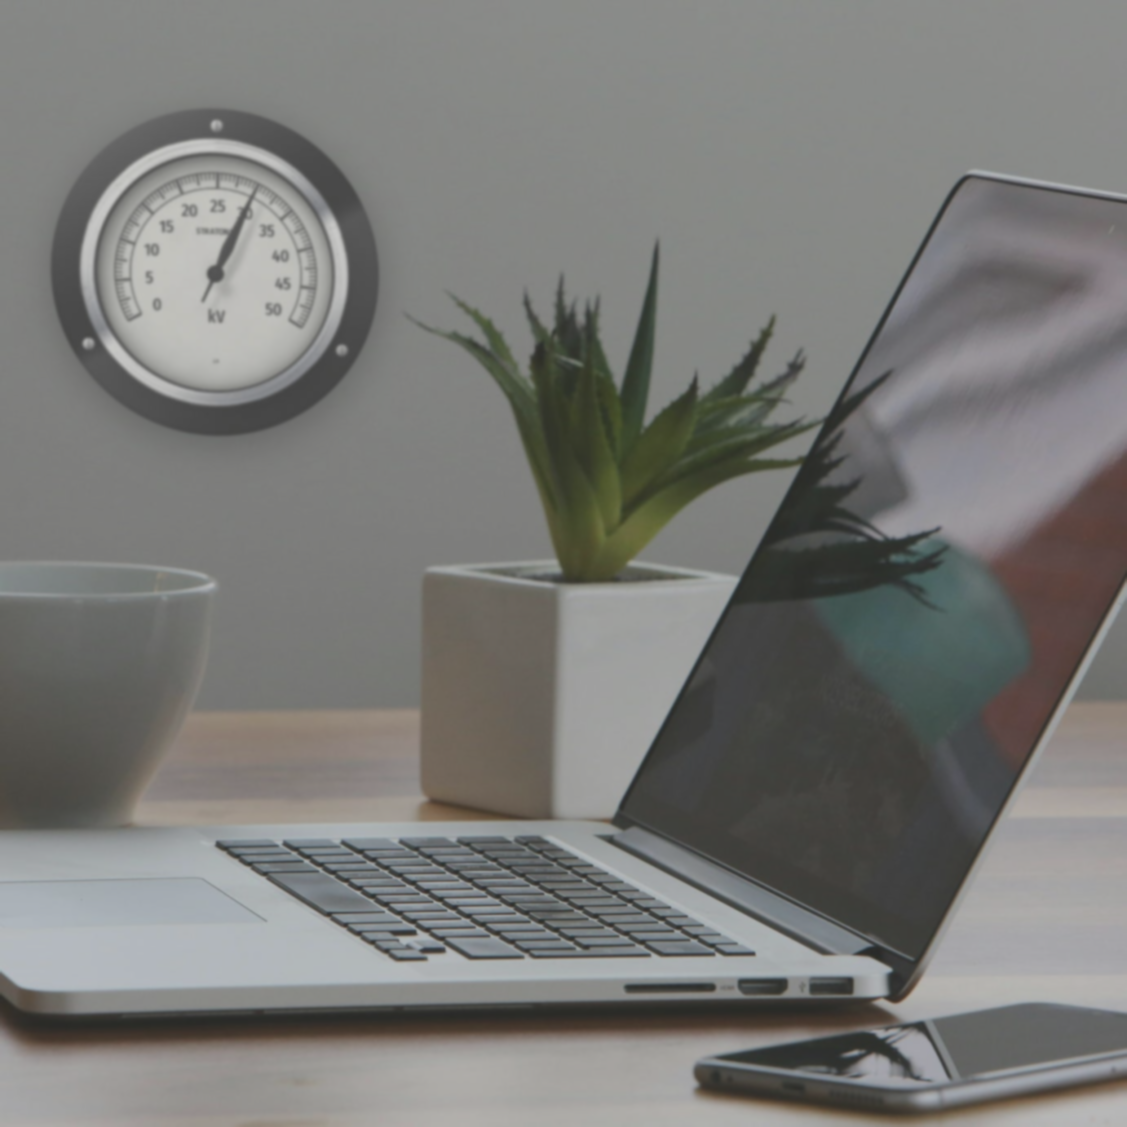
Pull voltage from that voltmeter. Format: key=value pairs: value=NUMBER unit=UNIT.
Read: value=30 unit=kV
